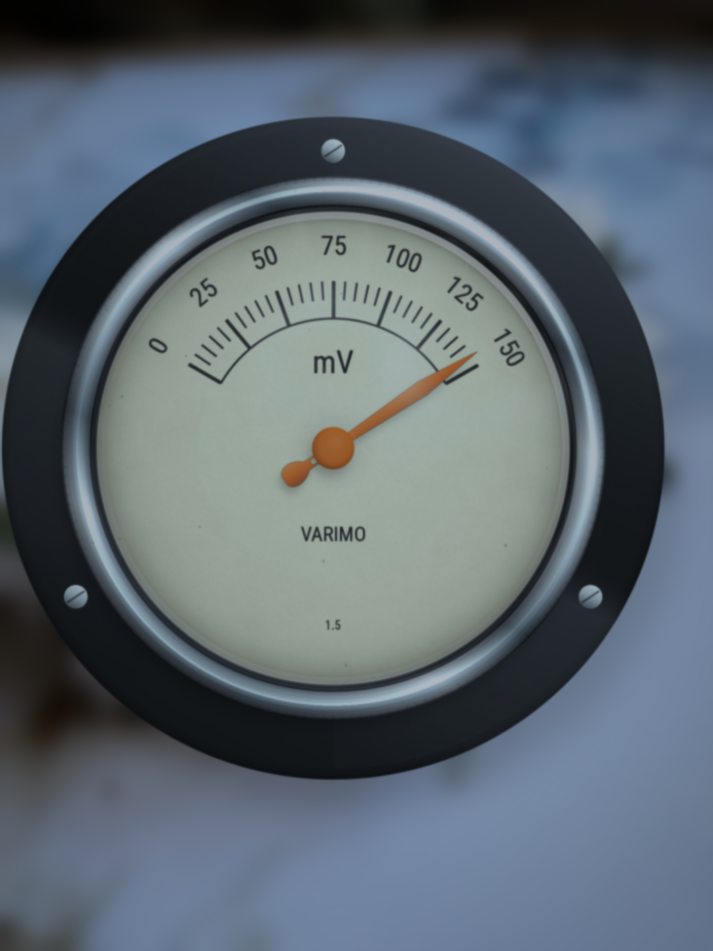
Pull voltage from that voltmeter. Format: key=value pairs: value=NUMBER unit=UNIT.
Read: value=145 unit=mV
